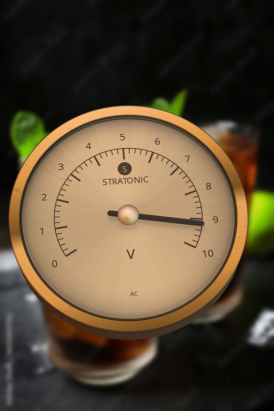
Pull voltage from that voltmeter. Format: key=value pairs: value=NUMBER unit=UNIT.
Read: value=9.2 unit=V
